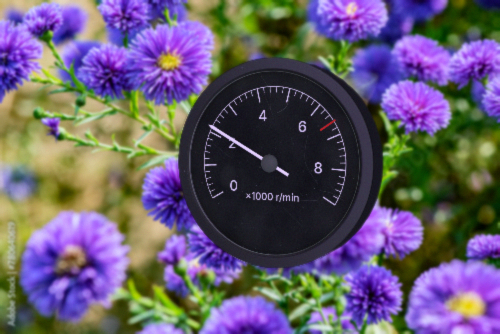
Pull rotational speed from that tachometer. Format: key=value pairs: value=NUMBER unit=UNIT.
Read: value=2200 unit=rpm
